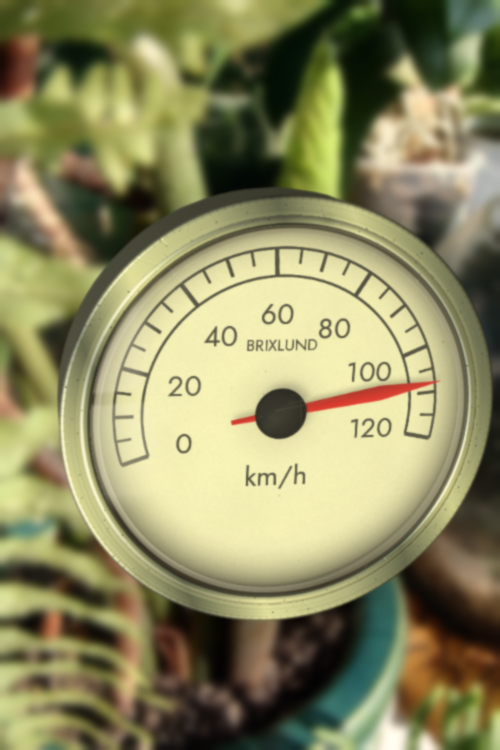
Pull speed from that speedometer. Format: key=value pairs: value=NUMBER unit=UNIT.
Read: value=107.5 unit=km/h
